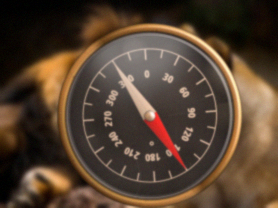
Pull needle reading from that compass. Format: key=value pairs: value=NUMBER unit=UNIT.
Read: value=150 unit=°
